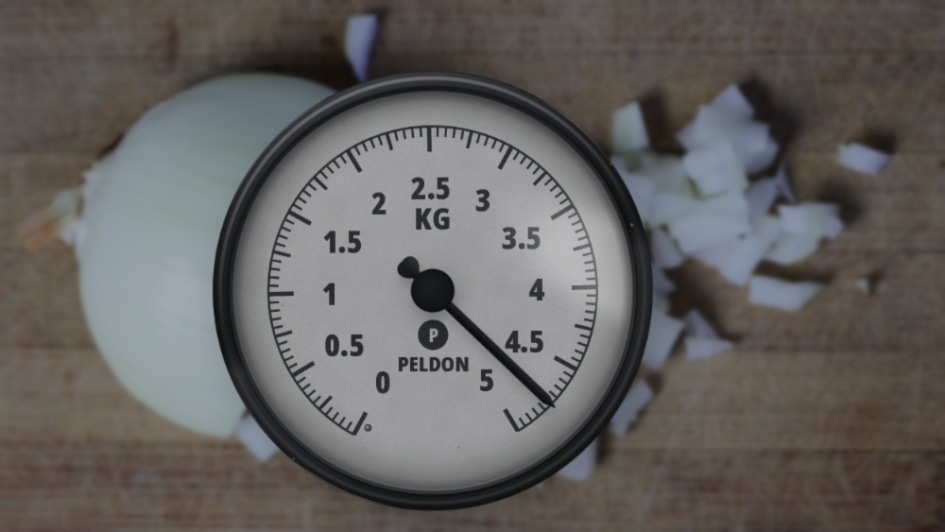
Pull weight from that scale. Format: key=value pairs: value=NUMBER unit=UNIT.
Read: value=4.75 unit=kg
